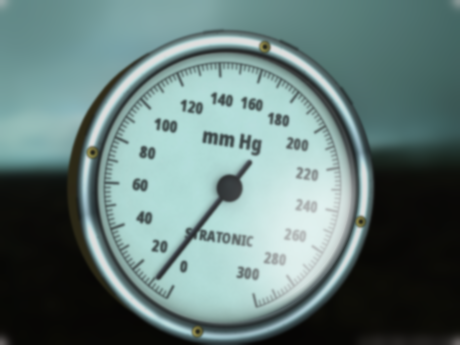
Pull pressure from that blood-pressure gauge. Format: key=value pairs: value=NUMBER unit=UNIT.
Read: value=10 unit=mmHg
